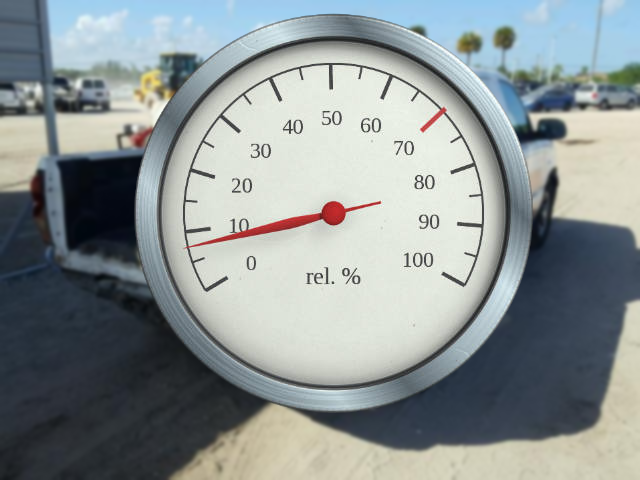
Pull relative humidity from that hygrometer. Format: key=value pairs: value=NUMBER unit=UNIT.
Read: value=7.5 unit=%
